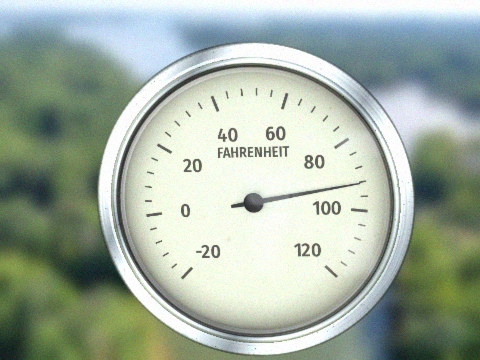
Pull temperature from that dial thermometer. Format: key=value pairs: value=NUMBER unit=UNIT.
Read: value=92 unit=°F
